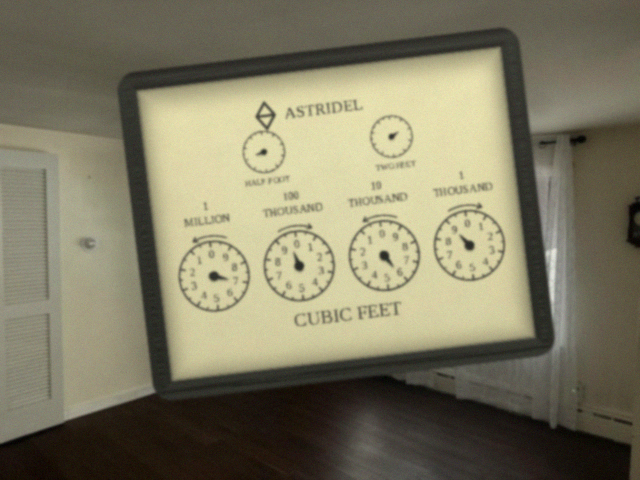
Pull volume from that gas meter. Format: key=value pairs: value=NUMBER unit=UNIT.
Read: value=695900 unit=ft³
